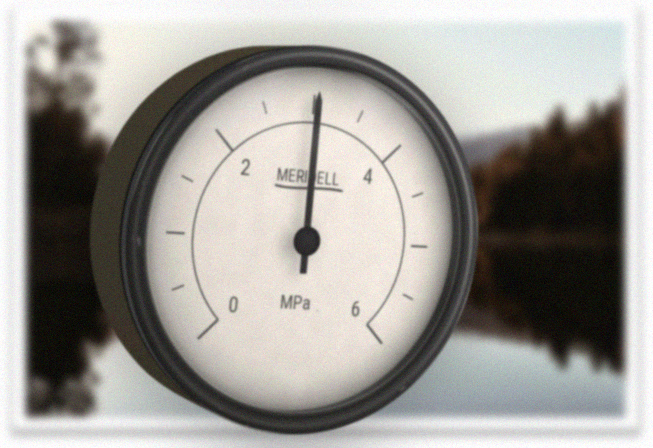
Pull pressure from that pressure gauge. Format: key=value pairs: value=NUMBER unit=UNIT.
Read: value=3 unit=MPa
